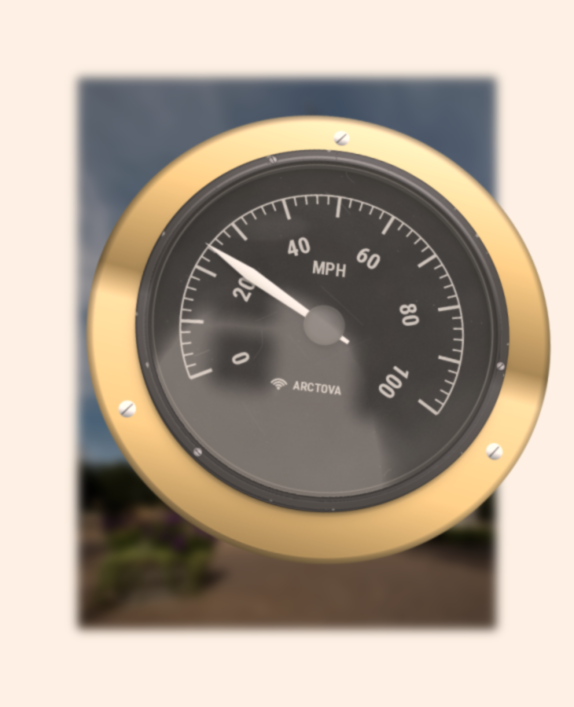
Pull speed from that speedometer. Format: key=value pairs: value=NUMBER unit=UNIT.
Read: value=24 unit=mph
